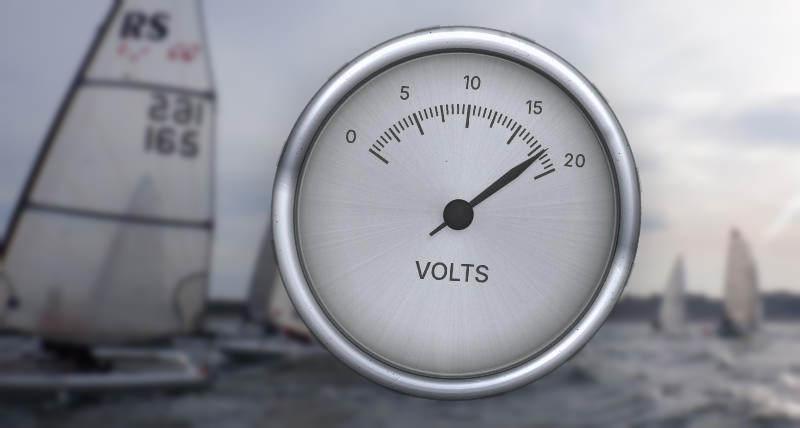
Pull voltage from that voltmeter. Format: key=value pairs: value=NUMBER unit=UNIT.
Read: value=18 unit=V
